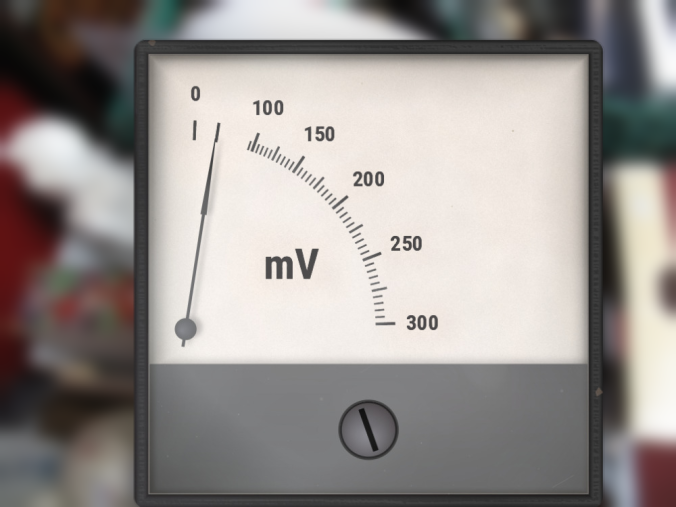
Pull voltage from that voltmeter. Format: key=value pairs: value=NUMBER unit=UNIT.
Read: value=50 unit=mV
